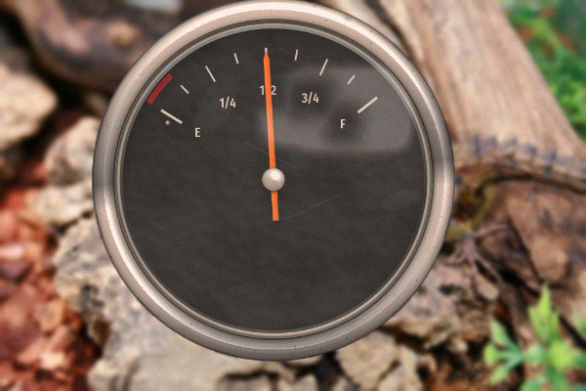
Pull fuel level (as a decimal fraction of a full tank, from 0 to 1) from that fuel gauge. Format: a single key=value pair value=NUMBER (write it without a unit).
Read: value=0.5
